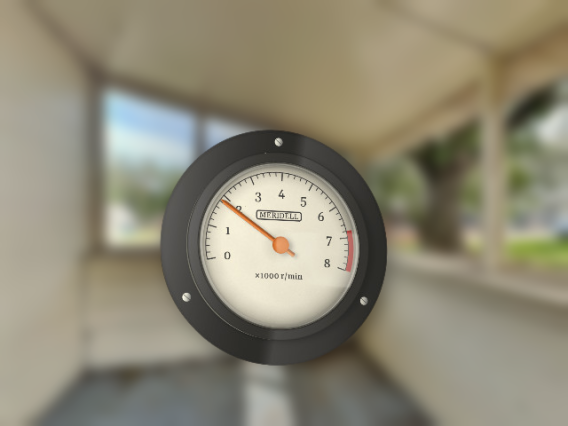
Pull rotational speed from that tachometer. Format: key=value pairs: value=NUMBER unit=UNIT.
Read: value=1800 unit=rpm
